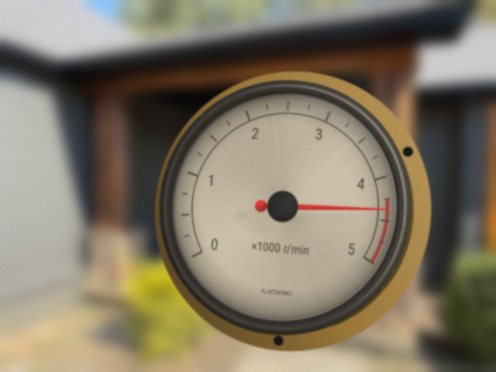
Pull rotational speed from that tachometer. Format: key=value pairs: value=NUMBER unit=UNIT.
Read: value=4375 unit=rpm
